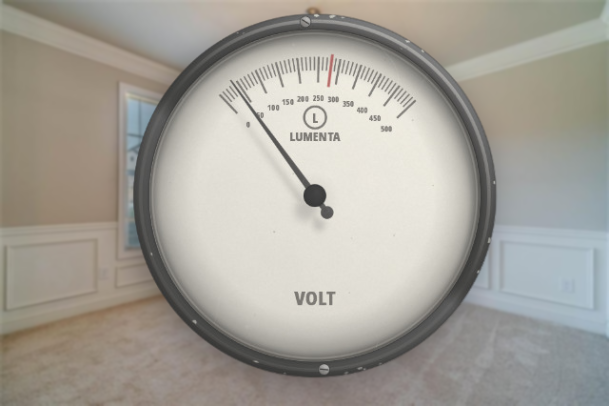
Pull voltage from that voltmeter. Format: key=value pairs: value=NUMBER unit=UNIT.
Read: value=40 unit=V
